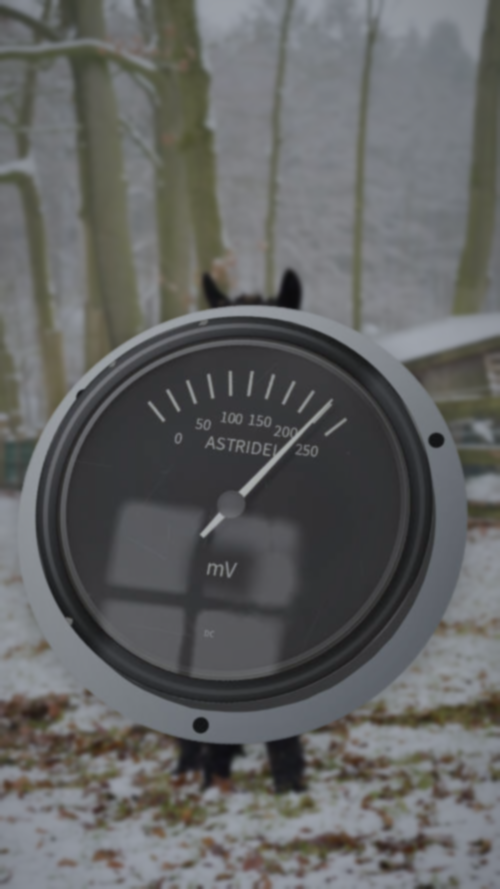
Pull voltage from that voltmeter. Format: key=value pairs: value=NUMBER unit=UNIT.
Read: value=225 unit=mV
